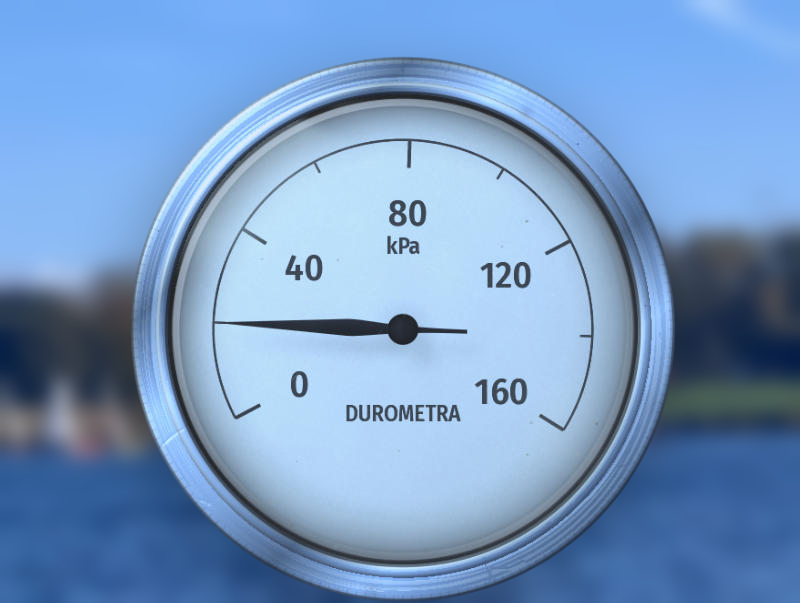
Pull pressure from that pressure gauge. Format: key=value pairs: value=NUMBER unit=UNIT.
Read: value=20 unit=kPa
